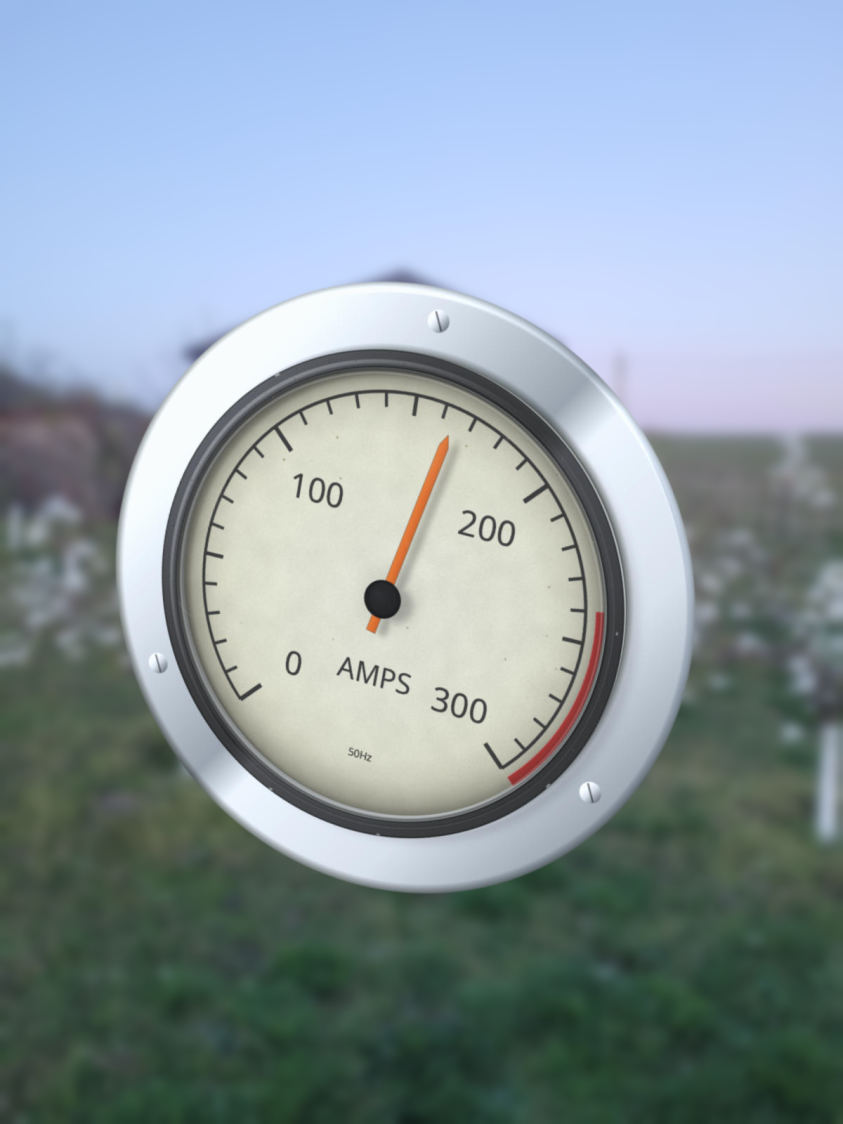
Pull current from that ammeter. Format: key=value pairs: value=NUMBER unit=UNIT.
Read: value=165 unit=A
